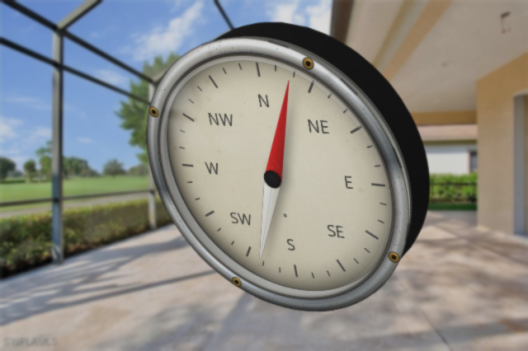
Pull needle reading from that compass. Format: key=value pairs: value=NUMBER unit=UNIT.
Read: value=20 unit=°
